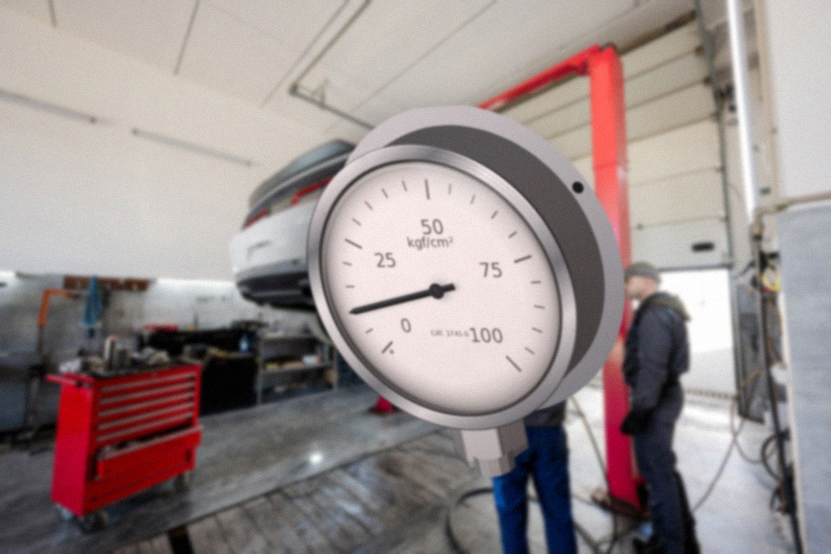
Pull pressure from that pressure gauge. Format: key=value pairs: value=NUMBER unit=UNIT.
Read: value=10 unit=kg/cm²
